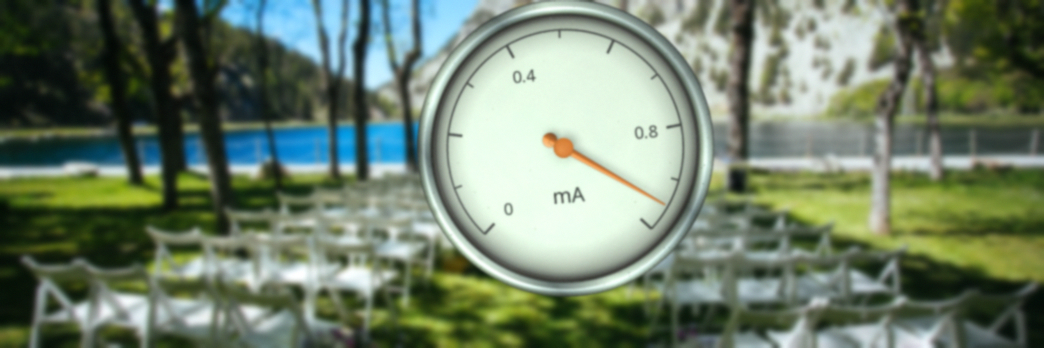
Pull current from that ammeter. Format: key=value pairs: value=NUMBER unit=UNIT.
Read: value=0.95 unit=mA
